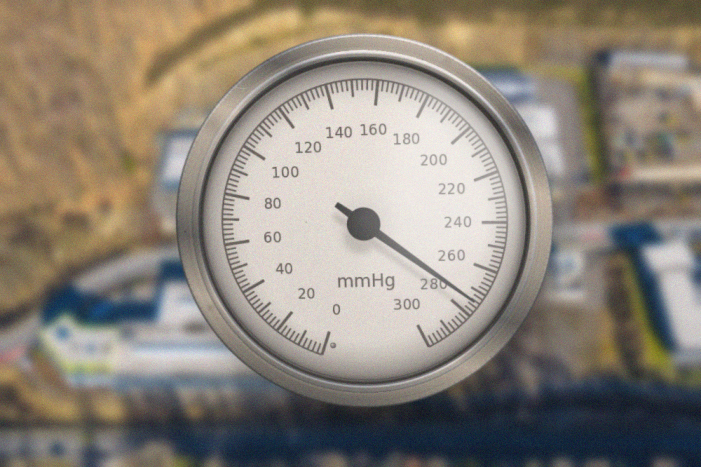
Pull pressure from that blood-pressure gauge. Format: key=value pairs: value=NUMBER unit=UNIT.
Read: value=274 unit=mmHg
